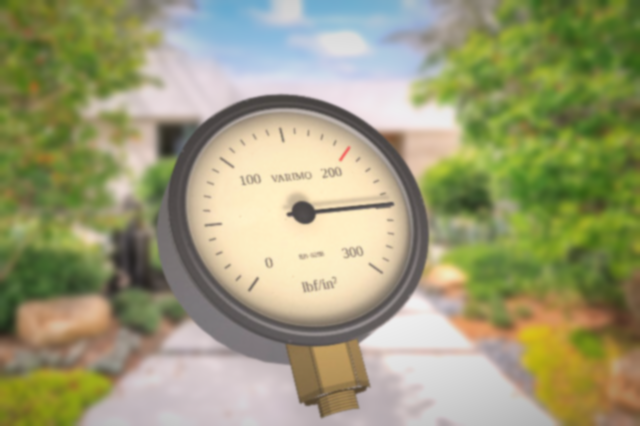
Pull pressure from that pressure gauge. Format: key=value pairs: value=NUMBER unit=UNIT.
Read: value=250 unit=psi
